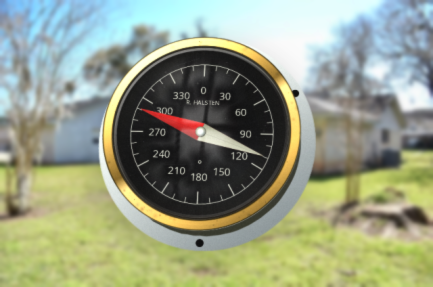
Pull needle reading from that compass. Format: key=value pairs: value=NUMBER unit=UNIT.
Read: value=290 unit=°
